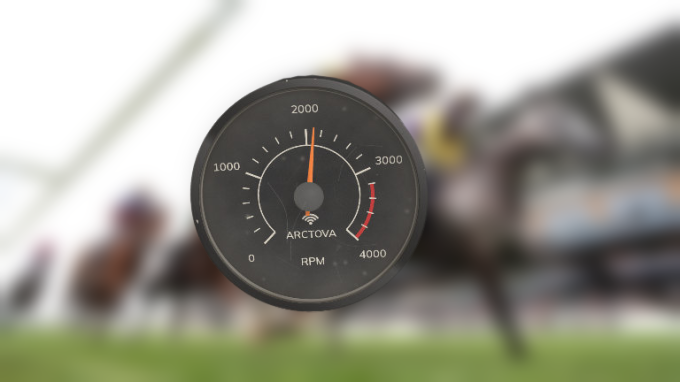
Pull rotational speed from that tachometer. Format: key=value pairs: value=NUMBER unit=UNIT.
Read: value=2100 unit=rpm
